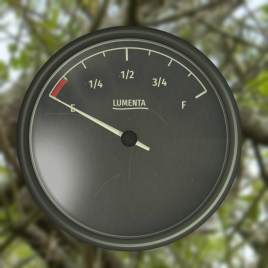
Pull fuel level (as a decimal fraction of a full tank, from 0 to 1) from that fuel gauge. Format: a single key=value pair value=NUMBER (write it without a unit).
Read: value=0
